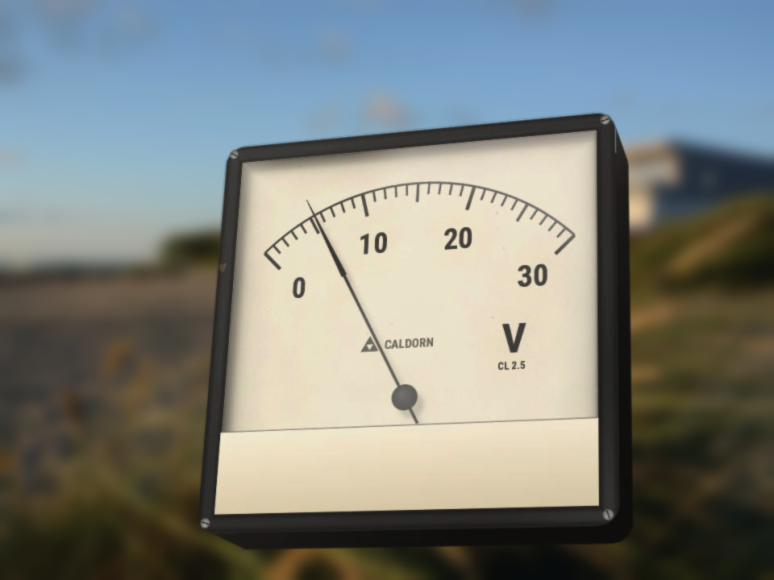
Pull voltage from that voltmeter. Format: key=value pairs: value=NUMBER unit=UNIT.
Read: value=5.5 unit=V
